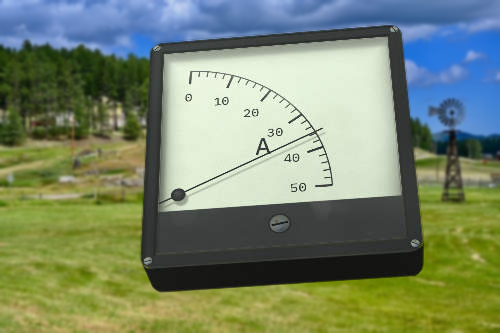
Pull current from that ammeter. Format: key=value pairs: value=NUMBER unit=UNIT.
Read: value=36 unit=A
